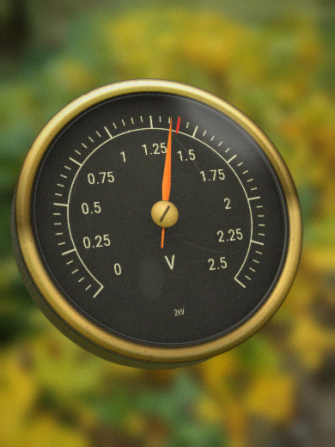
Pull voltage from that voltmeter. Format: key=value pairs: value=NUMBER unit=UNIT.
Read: value=1.35 unit=V
